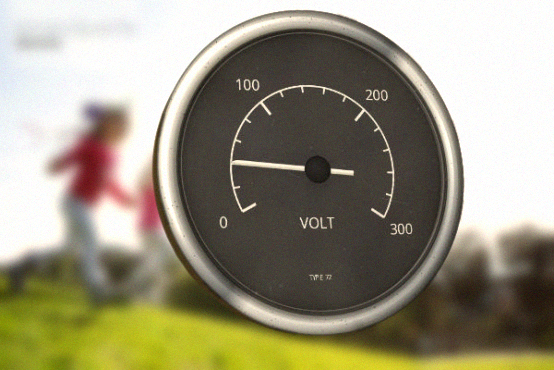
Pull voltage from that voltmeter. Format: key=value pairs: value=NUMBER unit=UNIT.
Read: value=40 unit=V
